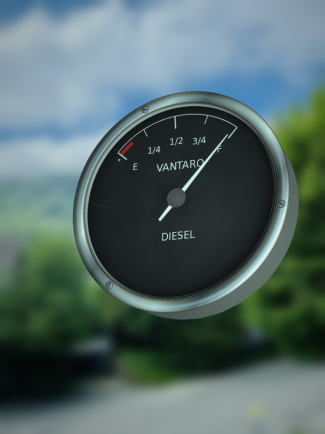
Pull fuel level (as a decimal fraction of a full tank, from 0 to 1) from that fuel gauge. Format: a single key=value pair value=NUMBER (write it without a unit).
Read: value=1
